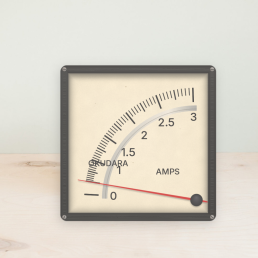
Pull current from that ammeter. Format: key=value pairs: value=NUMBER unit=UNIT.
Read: value=0.5 unit=A
